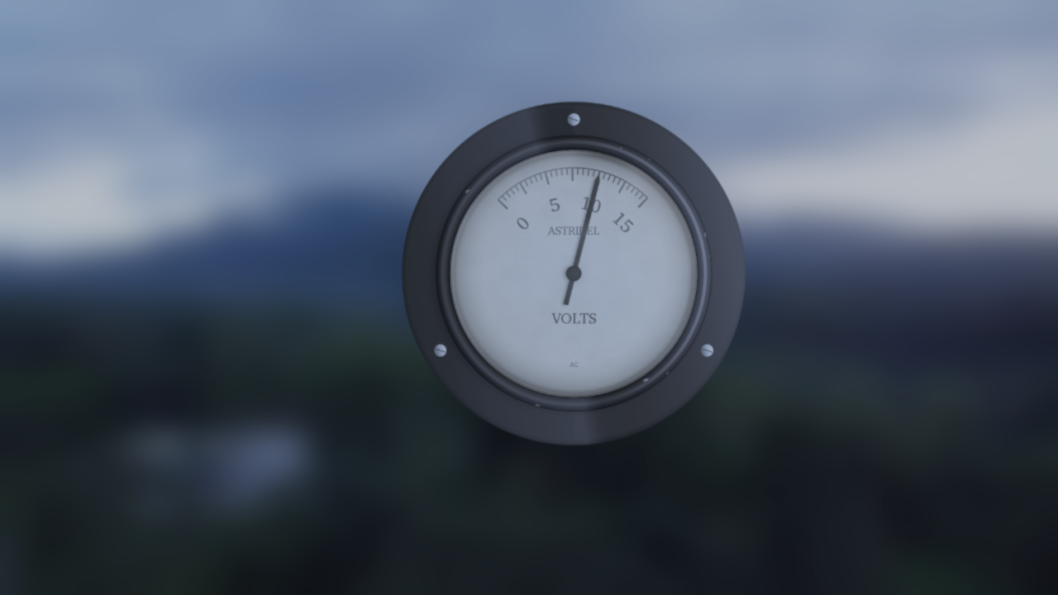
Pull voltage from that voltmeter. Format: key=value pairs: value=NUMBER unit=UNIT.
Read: value=10 unit=V
